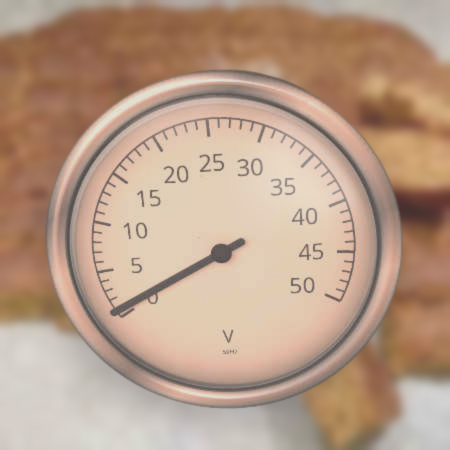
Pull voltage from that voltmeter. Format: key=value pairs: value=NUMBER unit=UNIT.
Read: value=1 unit=V
